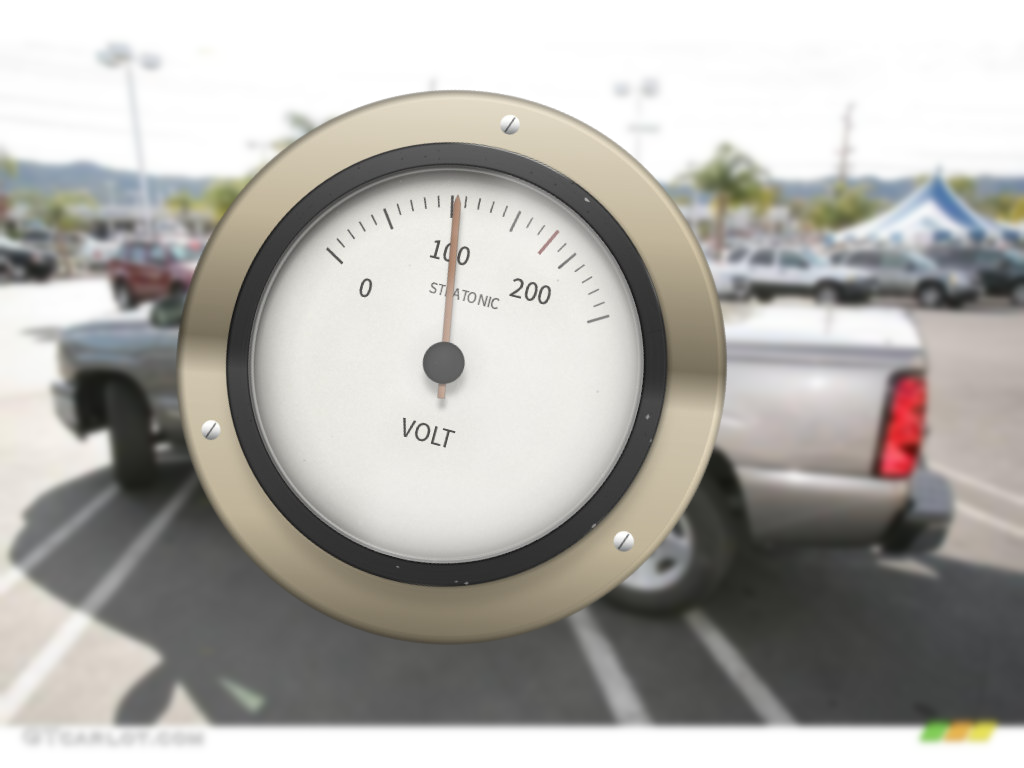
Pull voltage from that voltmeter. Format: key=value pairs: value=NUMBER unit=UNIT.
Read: value=105 unit=V
